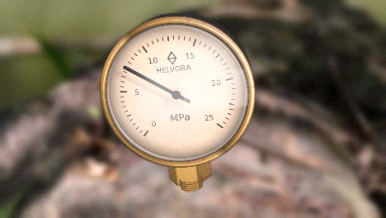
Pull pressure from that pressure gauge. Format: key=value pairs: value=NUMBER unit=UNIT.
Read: value=7.5 unit=MPa
